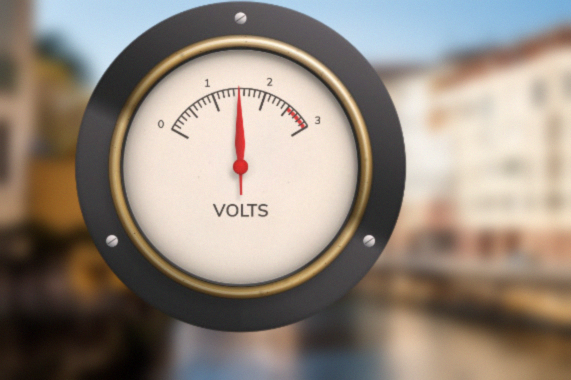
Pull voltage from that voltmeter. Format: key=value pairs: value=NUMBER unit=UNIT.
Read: value=1.5 unit=V
